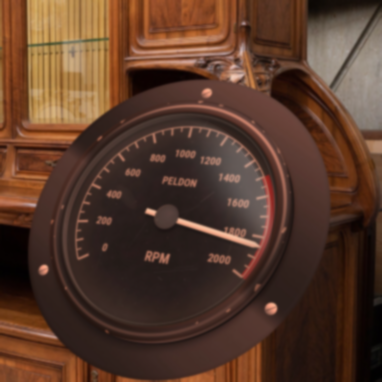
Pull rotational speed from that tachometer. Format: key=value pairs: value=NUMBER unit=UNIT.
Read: value=1850 unit=rpm
